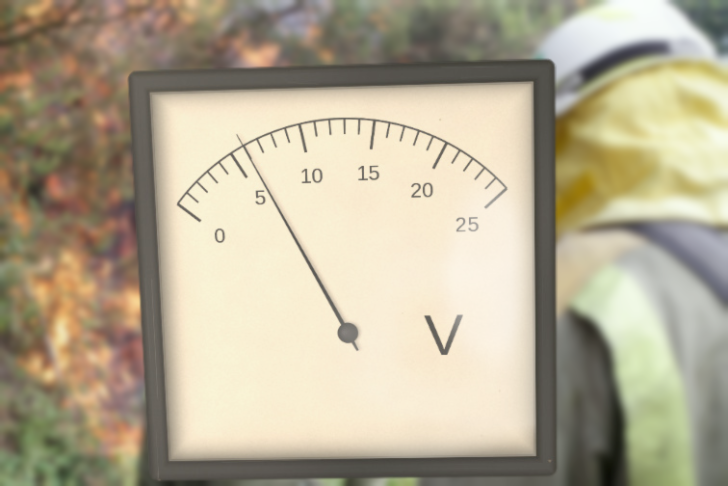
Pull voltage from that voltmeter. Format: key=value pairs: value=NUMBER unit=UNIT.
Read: value=6 unit=V
